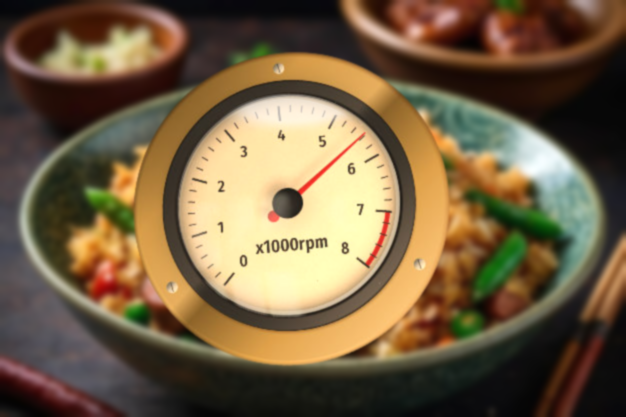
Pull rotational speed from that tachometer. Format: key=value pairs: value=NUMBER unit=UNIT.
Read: value=5600 unit=rpm
